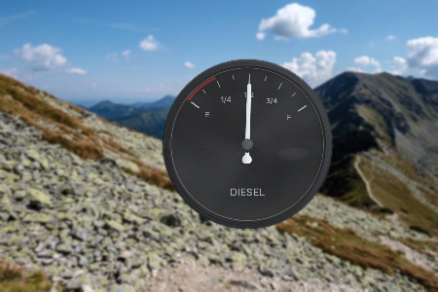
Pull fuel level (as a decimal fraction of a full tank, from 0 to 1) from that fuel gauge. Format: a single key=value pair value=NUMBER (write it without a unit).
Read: value=0.5
